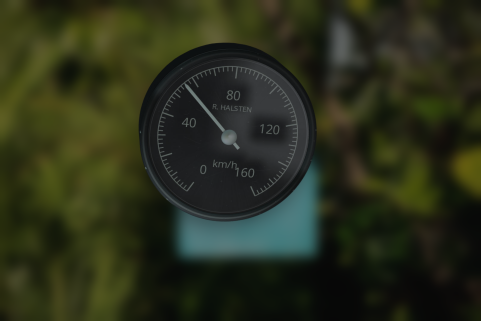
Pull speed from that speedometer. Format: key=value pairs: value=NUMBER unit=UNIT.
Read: value=56 unit=km/h
